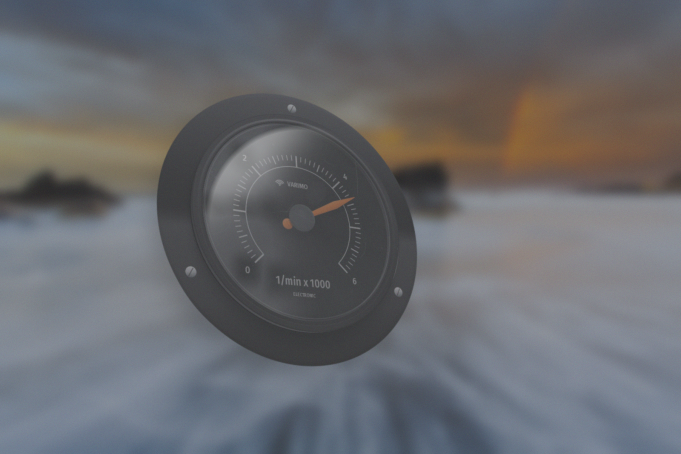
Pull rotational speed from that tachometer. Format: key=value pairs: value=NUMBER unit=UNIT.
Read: value=4400 unit=rpm
